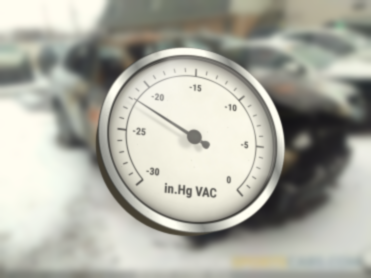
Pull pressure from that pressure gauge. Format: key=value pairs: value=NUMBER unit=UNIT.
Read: value=-22 unit=inHg
